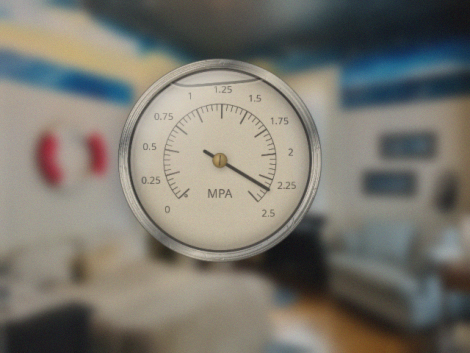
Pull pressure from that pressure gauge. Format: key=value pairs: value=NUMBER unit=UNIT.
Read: value=2.35 unit=MPa
